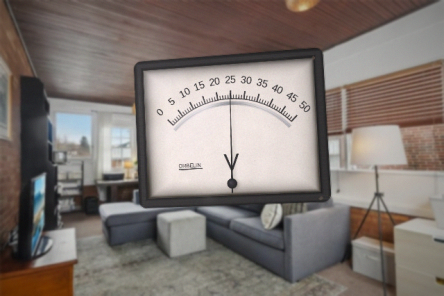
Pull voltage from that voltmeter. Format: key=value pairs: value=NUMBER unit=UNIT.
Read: value=25 unit=V
